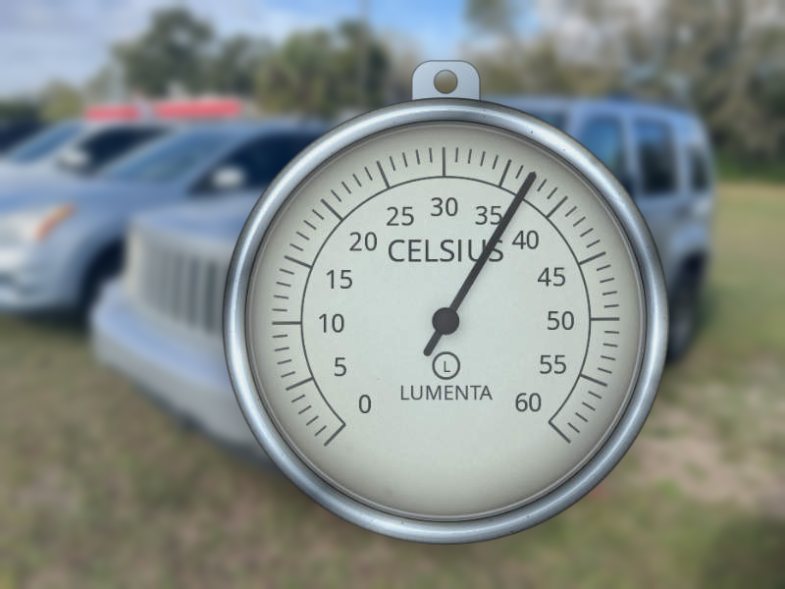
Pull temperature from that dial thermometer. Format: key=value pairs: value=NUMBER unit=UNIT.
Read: value=37 unit=°C
